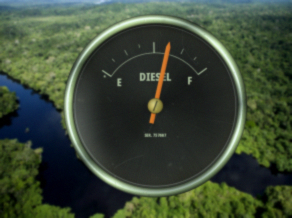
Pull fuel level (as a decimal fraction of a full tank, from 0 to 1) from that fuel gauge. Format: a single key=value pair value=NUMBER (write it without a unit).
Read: value=0.625
